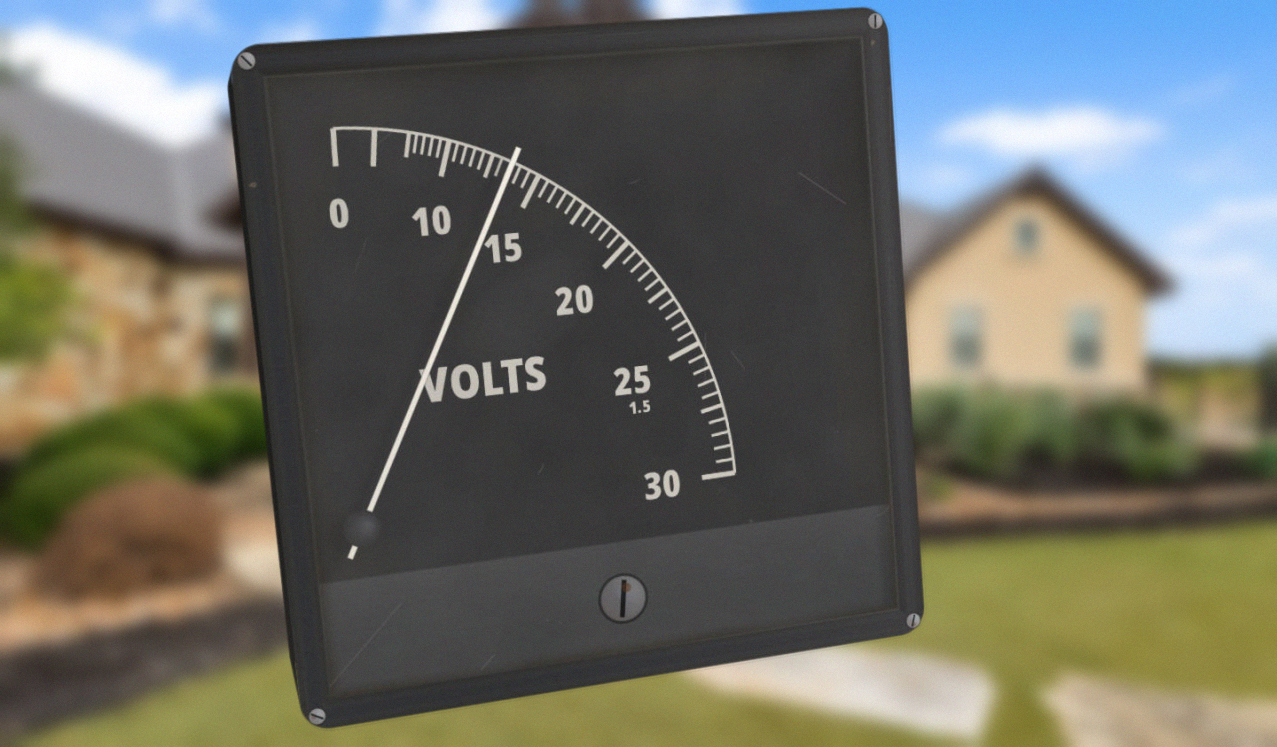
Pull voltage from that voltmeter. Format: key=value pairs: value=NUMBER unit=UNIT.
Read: value=13.5 unit=V
